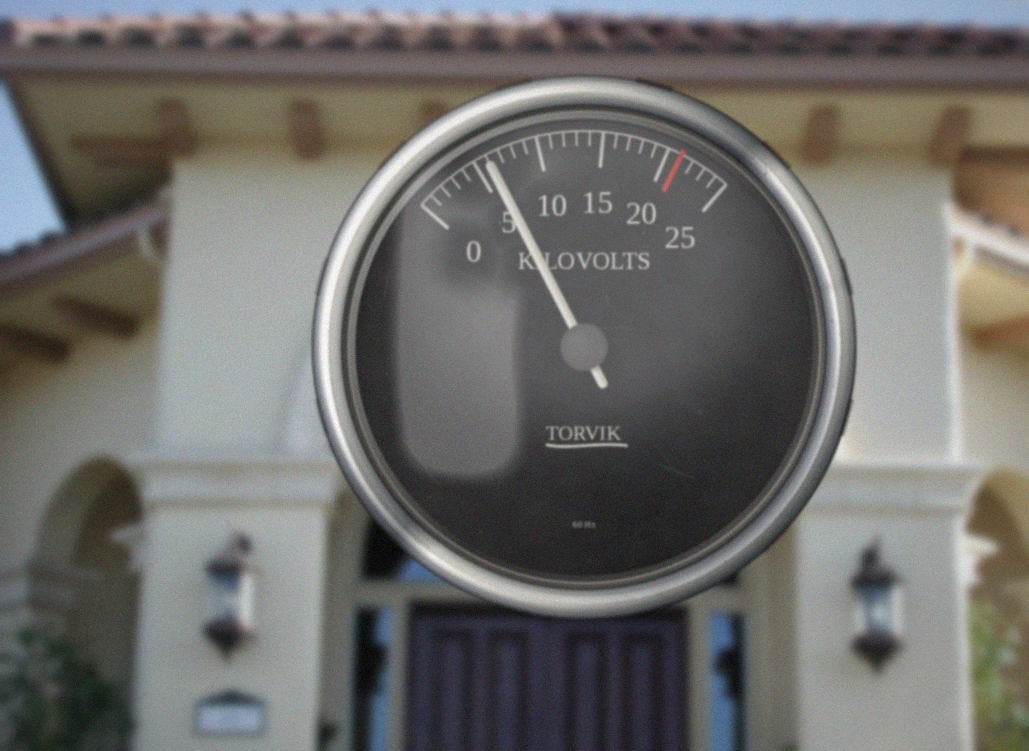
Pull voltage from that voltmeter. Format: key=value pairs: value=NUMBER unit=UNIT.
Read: value=6 unit=kV
